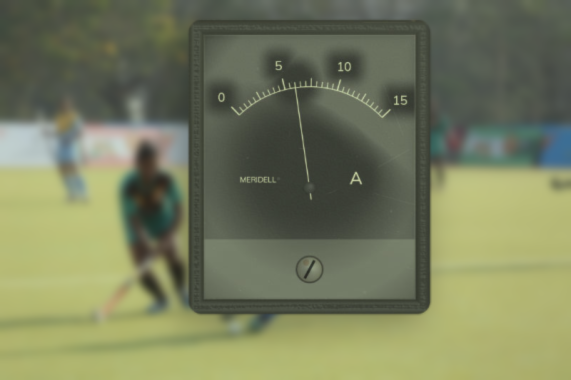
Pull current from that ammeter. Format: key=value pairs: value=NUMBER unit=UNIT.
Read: value=6 unit=A
